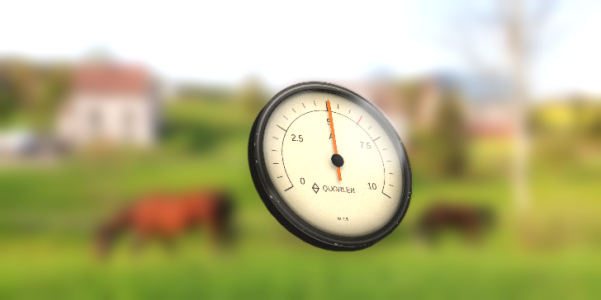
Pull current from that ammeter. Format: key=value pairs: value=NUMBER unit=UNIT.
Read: value=5 unit=A
